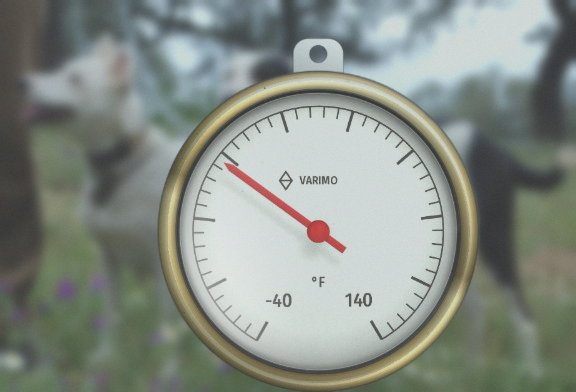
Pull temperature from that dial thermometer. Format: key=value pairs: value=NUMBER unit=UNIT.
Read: value=18 unit=°F
